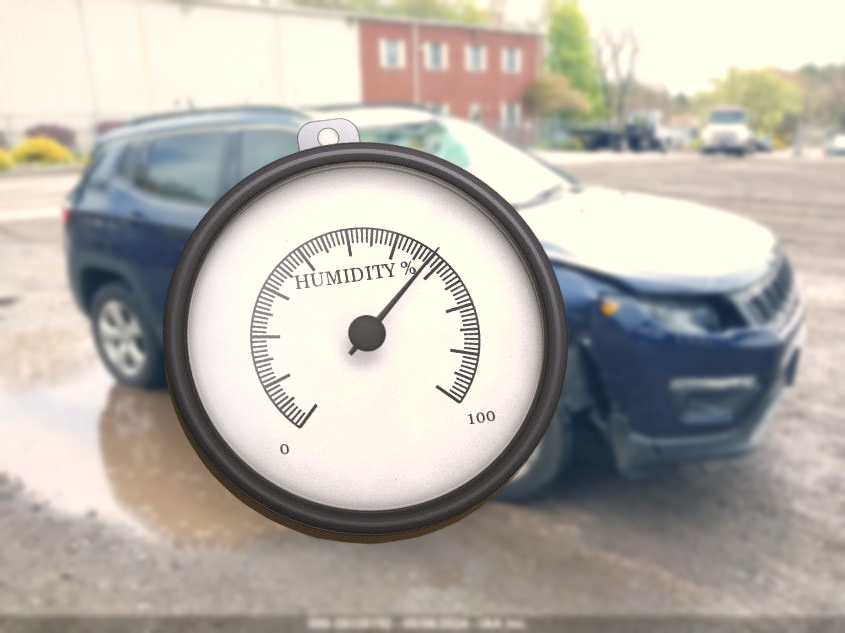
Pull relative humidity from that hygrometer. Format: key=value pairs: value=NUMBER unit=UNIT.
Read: value=68 unit=%
